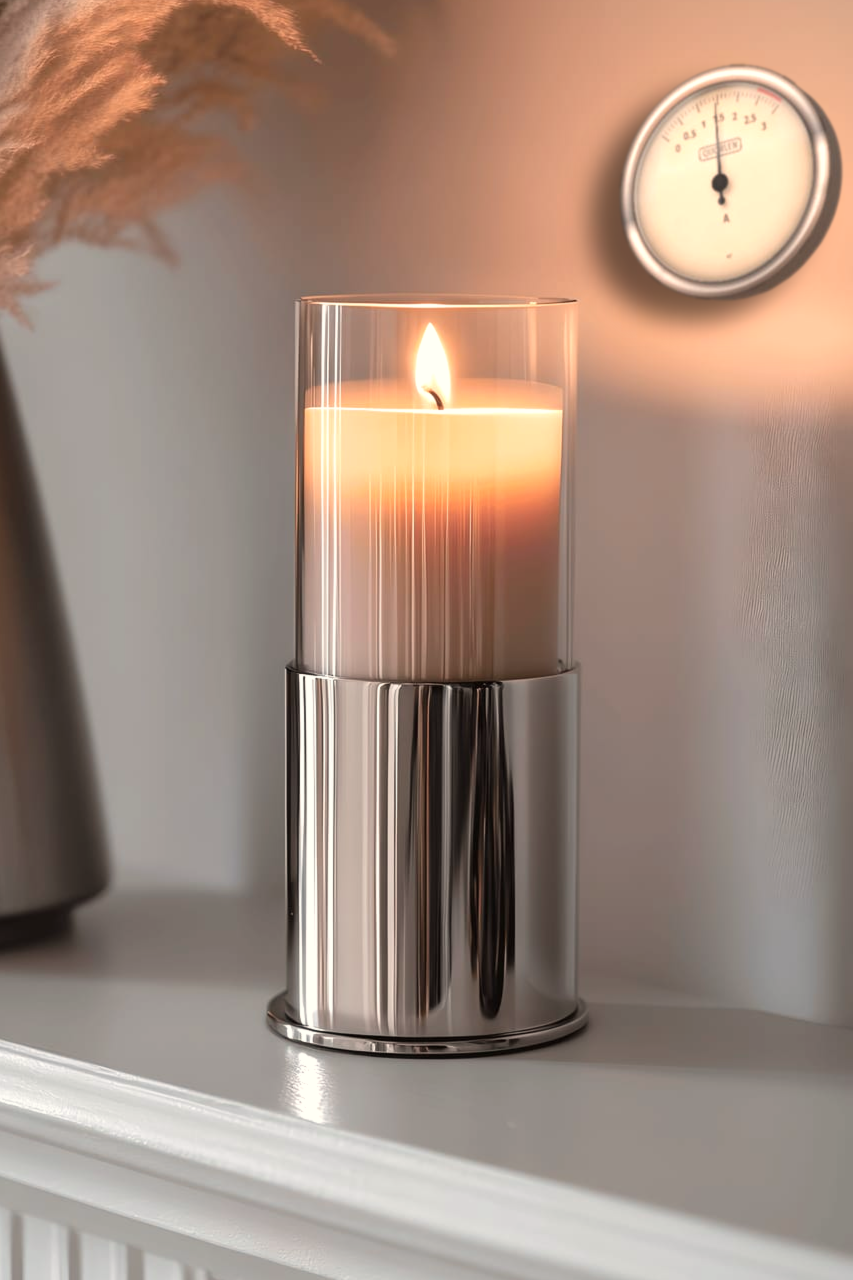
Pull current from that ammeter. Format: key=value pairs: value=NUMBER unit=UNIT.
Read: value=1.5 unit=A
